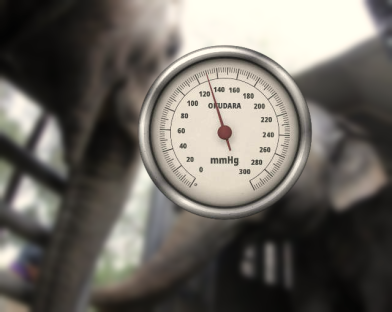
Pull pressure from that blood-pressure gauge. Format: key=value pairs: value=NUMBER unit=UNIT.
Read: value=130 unit=mmHg
